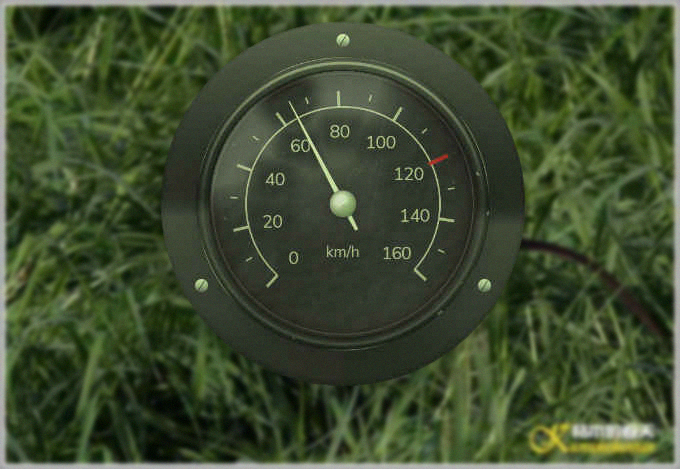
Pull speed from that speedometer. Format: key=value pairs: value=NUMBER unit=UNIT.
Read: value=65 unit=km/h
